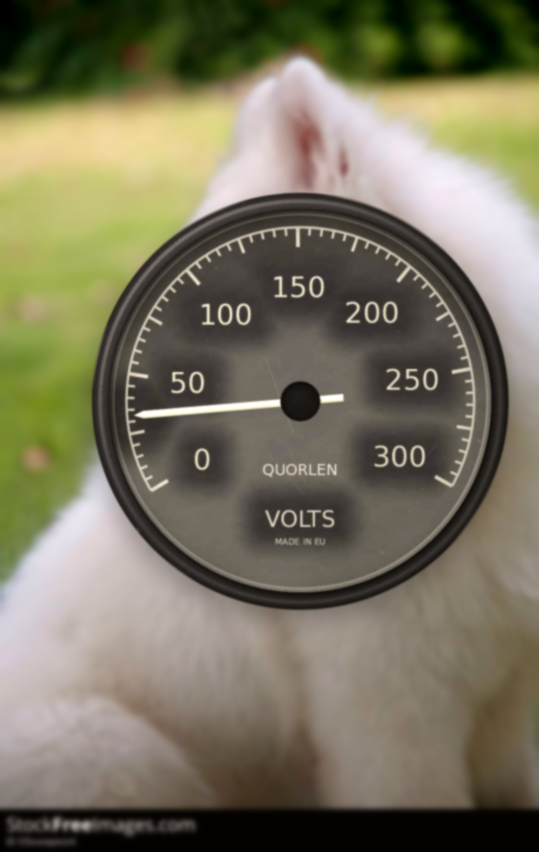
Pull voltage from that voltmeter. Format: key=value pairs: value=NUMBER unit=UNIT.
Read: value=32.5 unit=V
